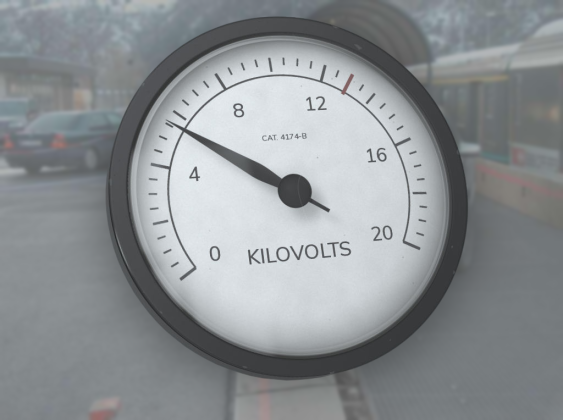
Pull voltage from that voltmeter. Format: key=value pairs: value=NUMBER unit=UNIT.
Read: value=5.5 unit=kV
